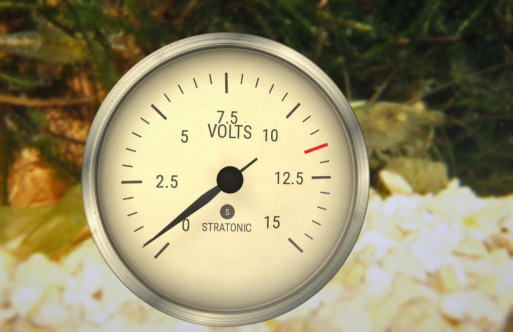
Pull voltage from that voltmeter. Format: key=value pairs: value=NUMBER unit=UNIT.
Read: value=0.5 unit=V
